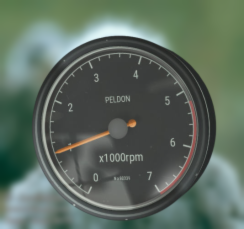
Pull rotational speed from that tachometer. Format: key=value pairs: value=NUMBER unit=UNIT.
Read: value=1000 unit=rpm
